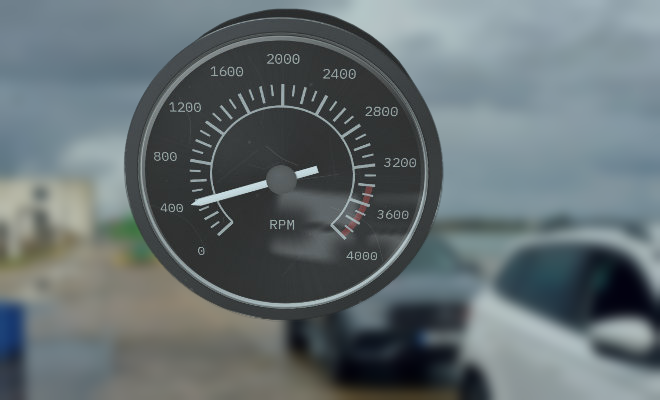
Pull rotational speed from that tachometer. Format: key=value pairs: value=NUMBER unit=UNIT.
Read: value=400 unit=rpm
